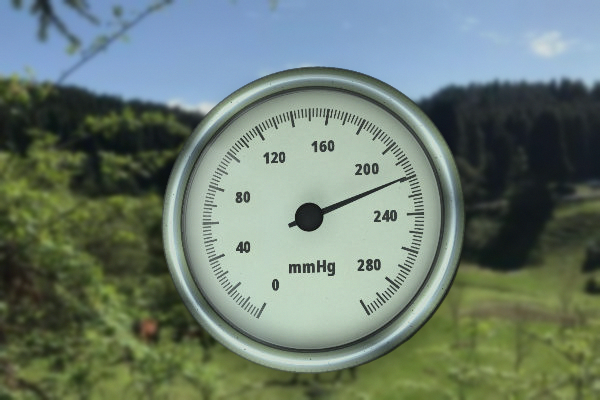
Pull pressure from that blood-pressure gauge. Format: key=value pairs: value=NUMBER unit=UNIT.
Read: value=220 unit=mmHg
